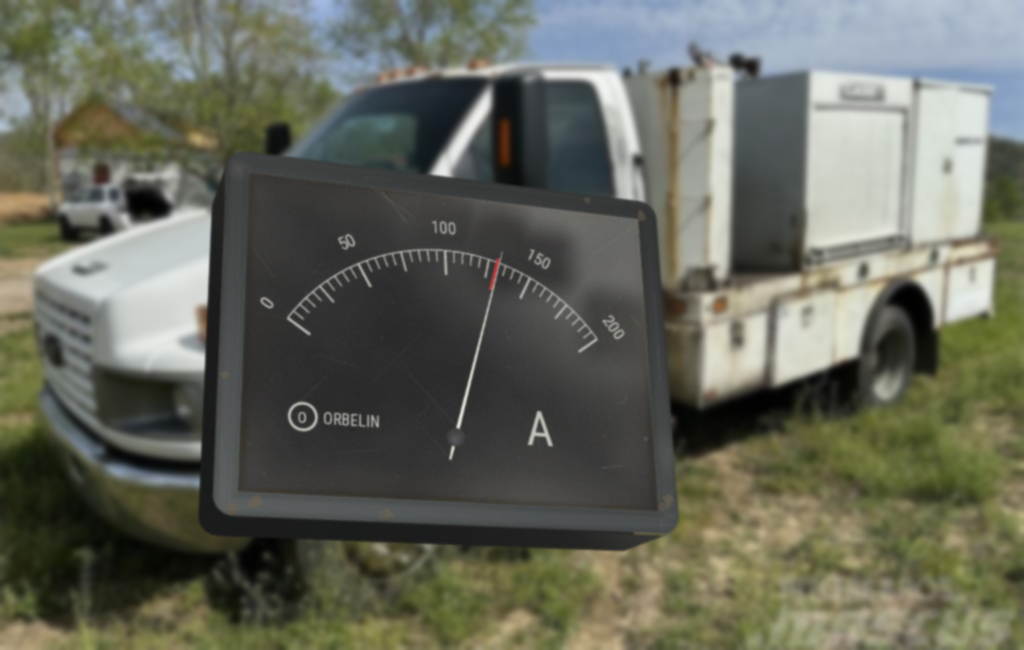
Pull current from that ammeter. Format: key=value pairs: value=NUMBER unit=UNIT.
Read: value=130 unit=A
